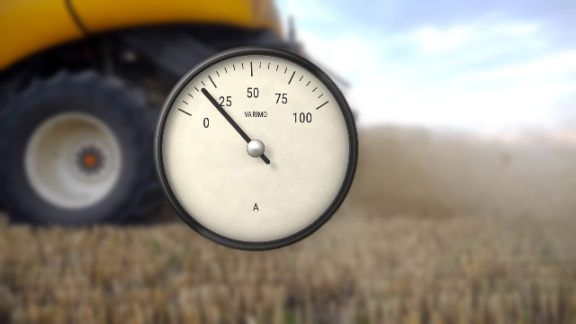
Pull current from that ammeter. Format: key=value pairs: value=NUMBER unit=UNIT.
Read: value=17.5 unit=A
